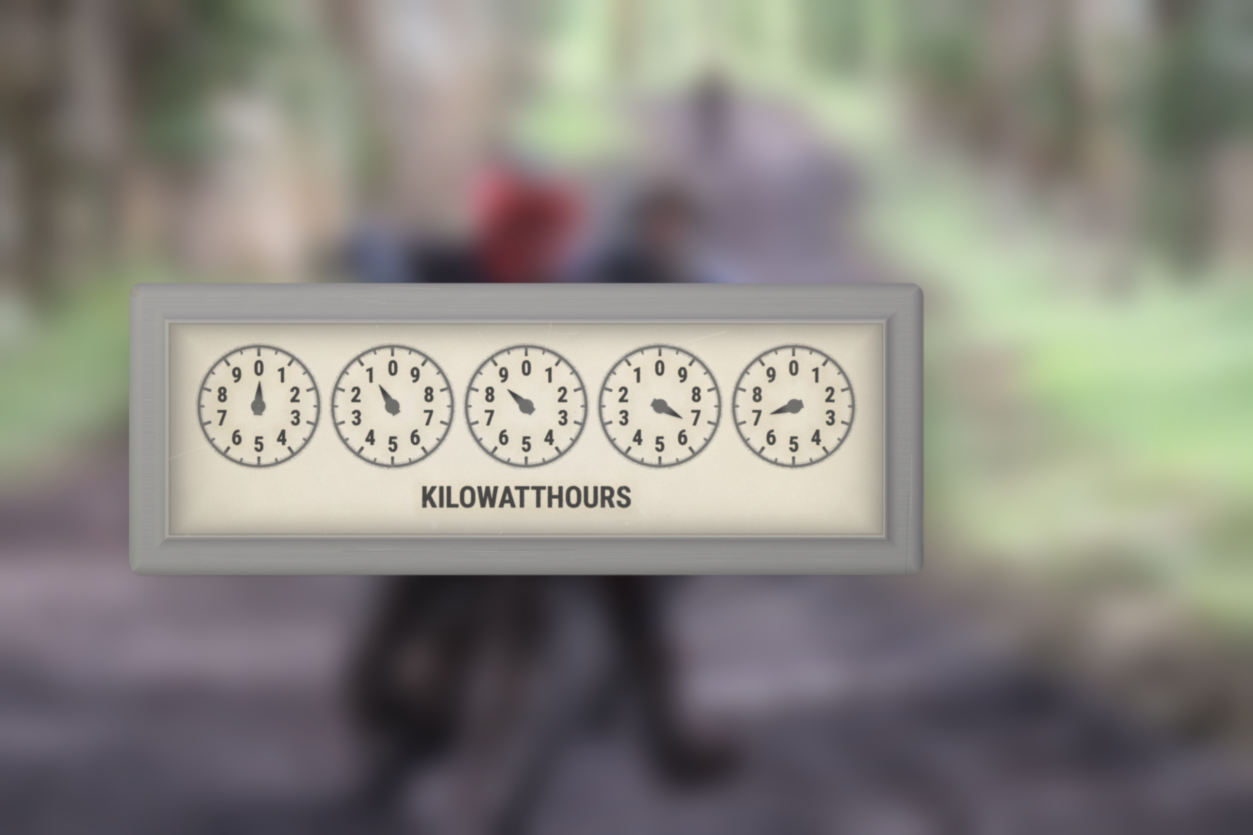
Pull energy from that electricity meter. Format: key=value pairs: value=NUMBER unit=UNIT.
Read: value=867 unit=kWh
